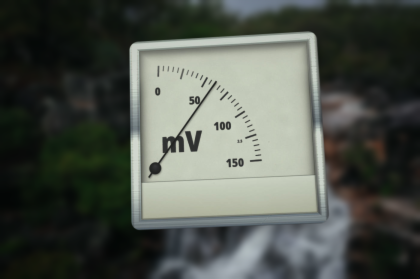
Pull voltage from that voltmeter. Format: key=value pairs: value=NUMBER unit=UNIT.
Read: value=60 unit=mV
